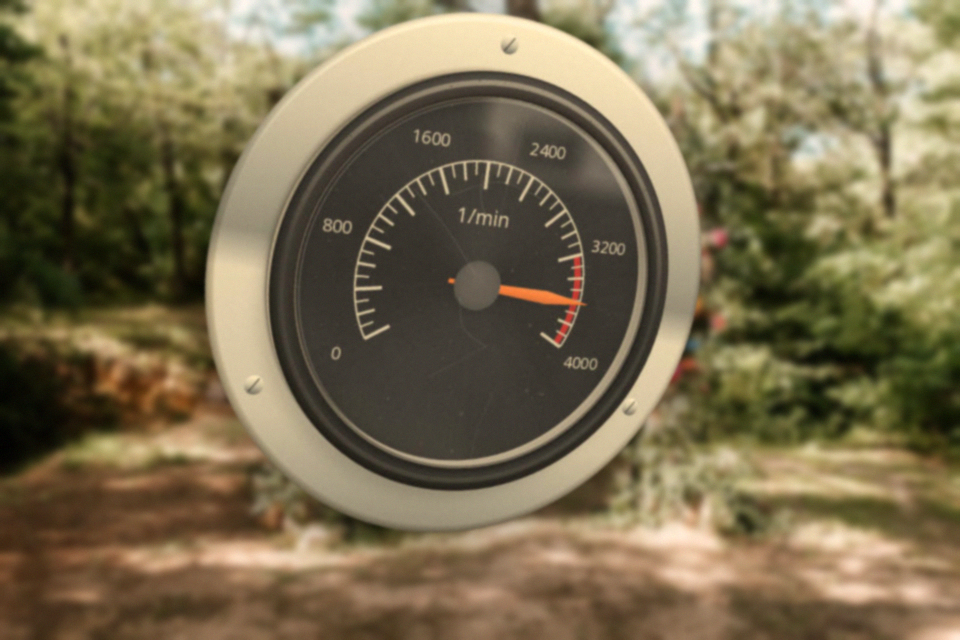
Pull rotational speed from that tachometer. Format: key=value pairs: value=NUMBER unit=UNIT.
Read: value=3600 unit=rpm
